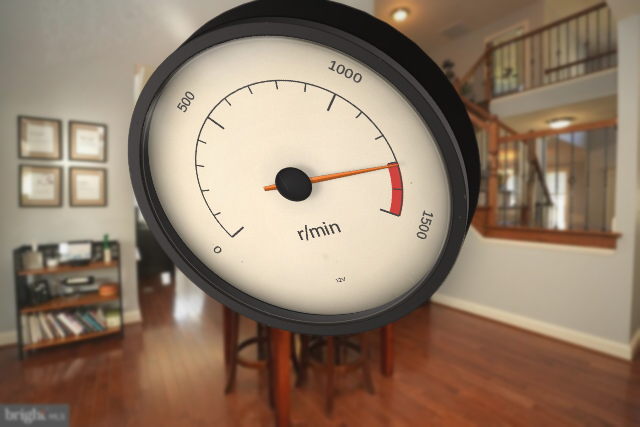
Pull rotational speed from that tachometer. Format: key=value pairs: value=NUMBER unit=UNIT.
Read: value=1300 unit=rpm
